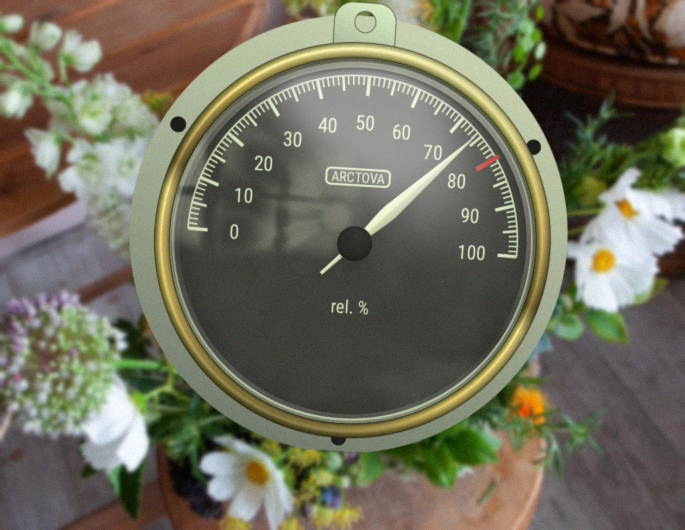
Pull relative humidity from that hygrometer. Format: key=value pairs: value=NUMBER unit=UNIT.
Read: value=74 unit=%
